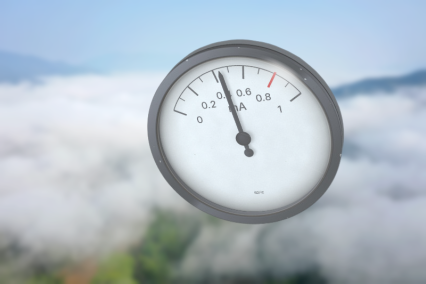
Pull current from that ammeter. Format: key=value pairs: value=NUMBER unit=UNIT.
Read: value=0.45 unit=mA
